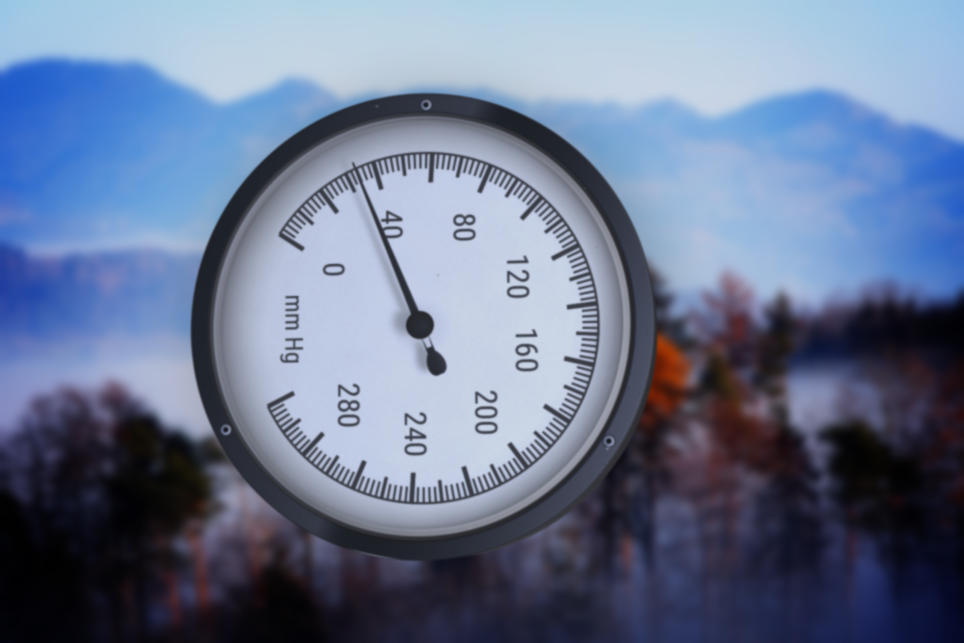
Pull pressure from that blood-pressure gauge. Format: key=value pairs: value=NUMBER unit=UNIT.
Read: value=34 unit=mmHg
